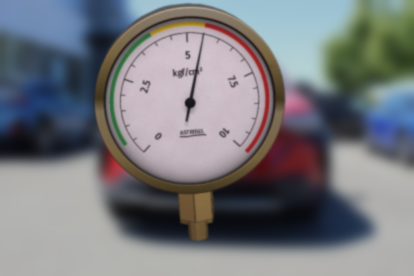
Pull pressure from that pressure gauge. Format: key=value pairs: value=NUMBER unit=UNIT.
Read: value=5.5 unit=kg/cm²
